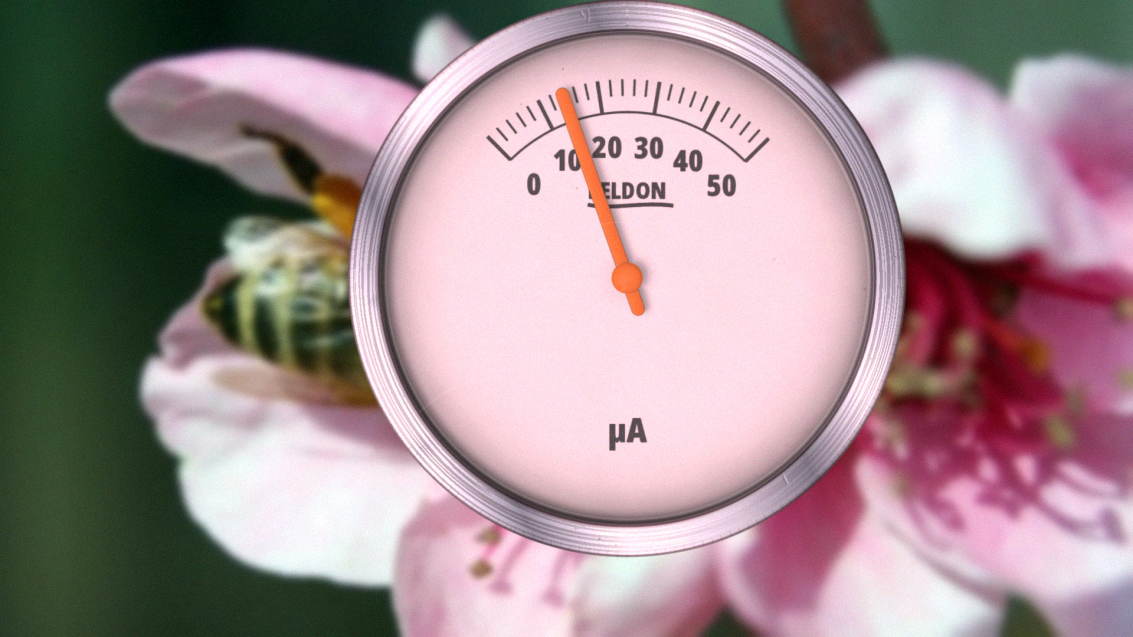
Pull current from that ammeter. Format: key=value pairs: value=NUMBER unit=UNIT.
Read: value=14 unit=µA
